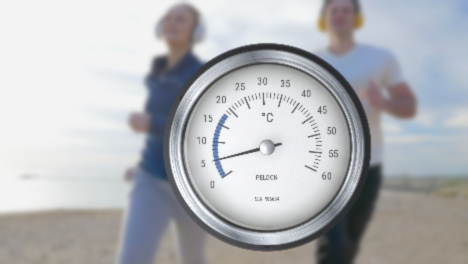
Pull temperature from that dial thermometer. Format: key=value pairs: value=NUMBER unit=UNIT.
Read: value=5 unit=°C
